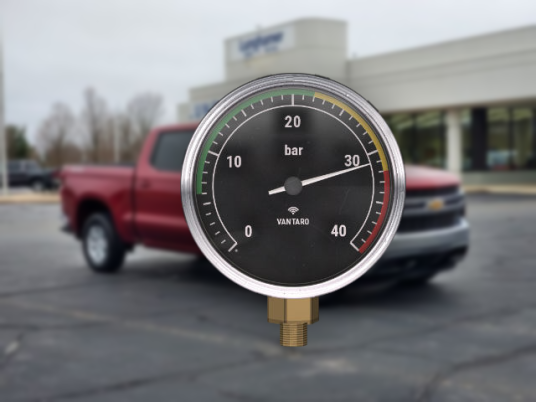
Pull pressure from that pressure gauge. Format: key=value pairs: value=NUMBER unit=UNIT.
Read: value=31 unit=bar
